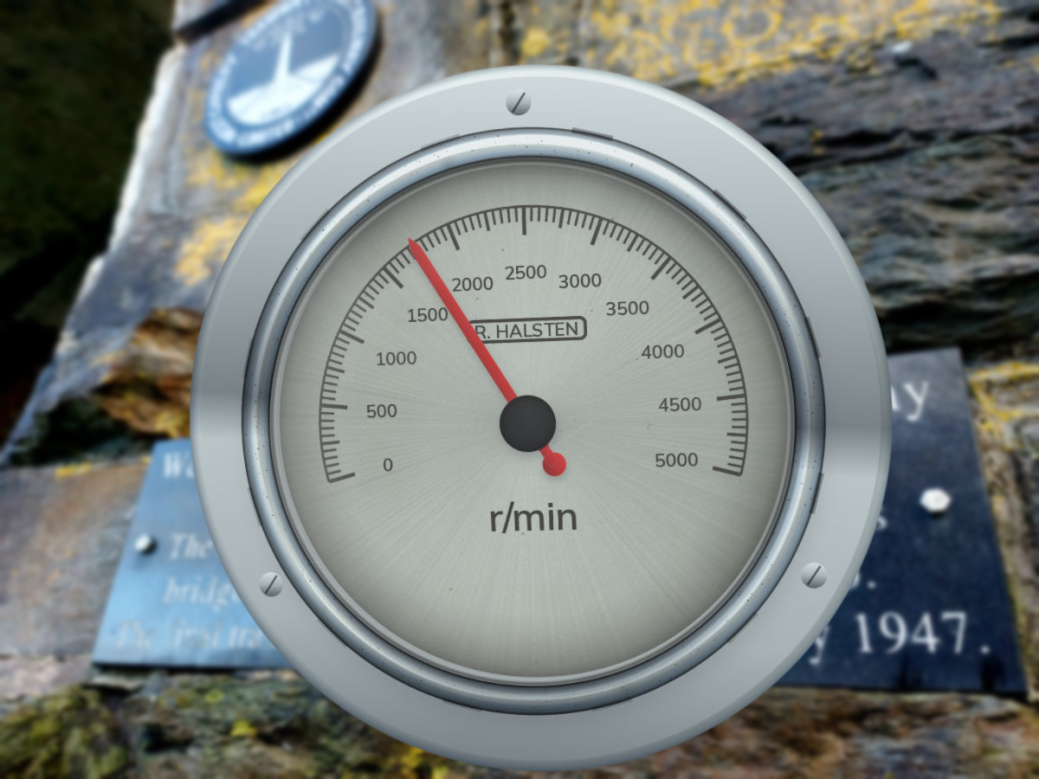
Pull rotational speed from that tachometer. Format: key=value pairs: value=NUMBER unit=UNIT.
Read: value=1750 unit=rpm
